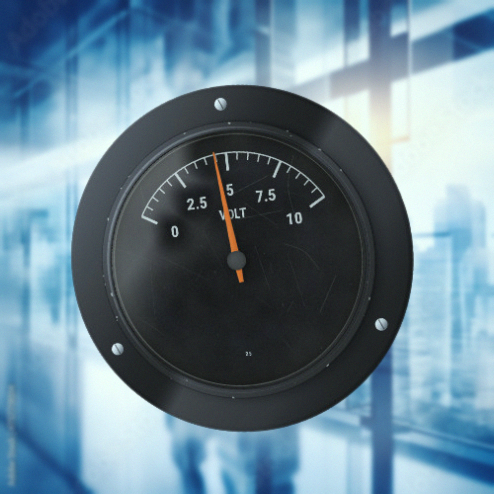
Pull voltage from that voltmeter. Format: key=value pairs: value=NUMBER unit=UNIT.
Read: value=4.5 unit=V
